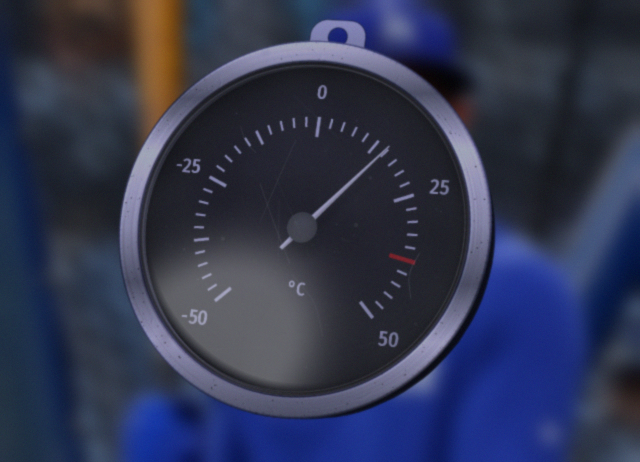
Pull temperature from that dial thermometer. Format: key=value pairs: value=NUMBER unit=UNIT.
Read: value=15 unit=°C
